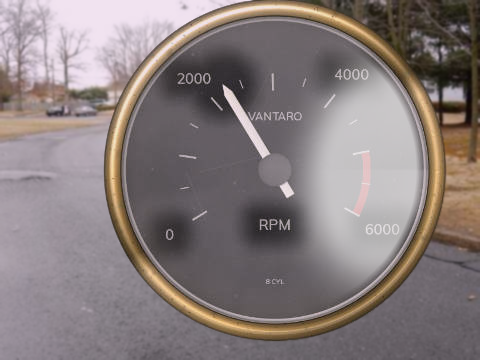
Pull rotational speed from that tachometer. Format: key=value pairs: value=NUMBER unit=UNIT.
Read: value=2250 unit=rpm
